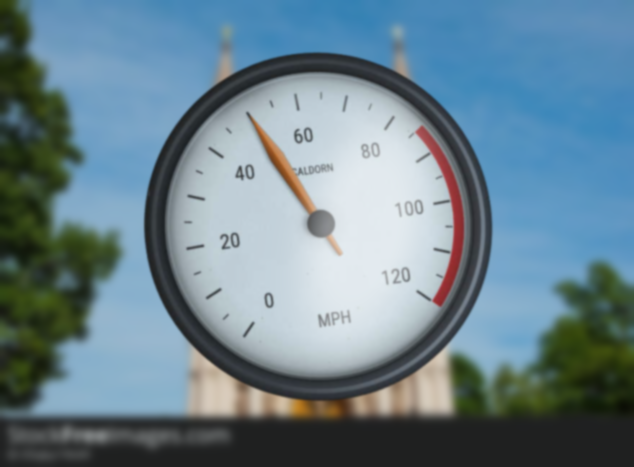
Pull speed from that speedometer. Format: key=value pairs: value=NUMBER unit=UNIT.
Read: value=50 unit=mph
